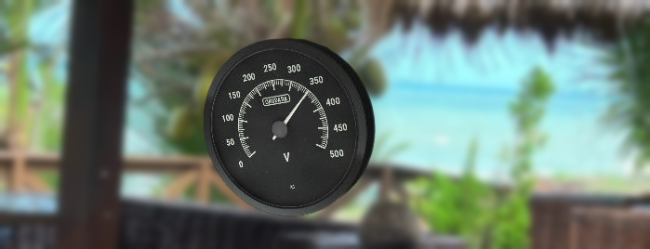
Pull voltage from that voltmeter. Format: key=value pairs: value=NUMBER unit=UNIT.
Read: value=350 unit=V
